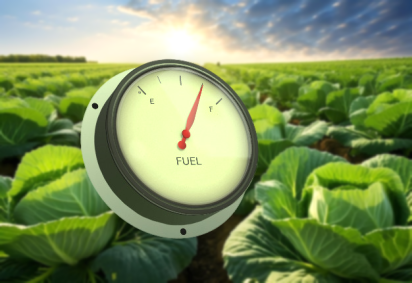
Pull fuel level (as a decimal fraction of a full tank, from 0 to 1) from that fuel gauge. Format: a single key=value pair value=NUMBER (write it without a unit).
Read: value=0.75
